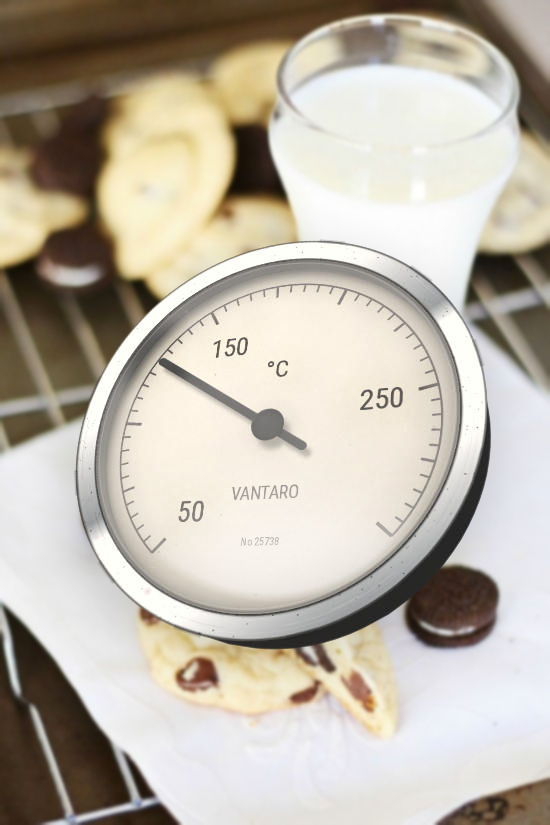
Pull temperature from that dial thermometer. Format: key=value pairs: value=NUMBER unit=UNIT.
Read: value=125 unit=°C
